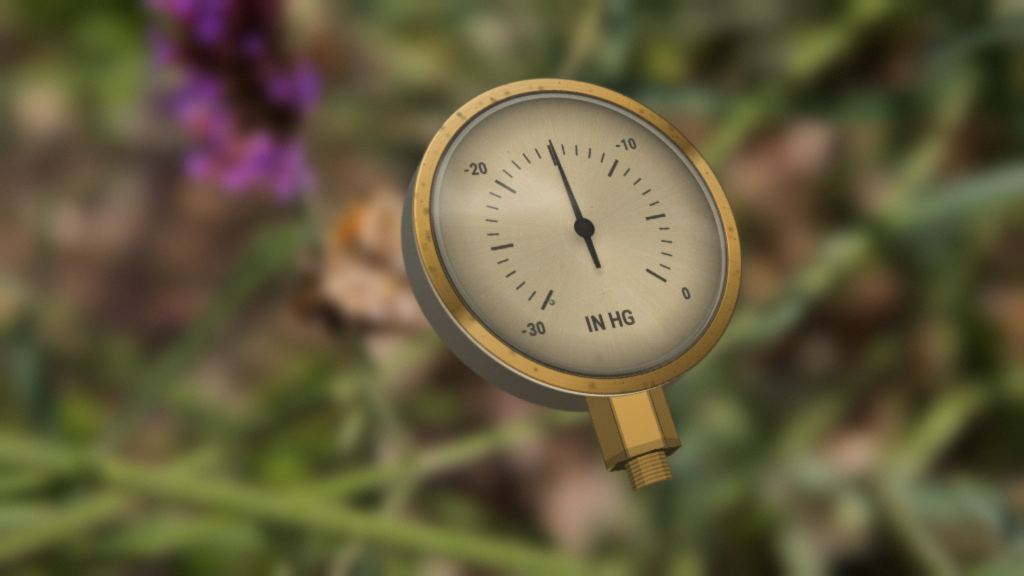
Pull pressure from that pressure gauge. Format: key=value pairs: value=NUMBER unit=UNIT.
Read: value=-15 unit=inHg
